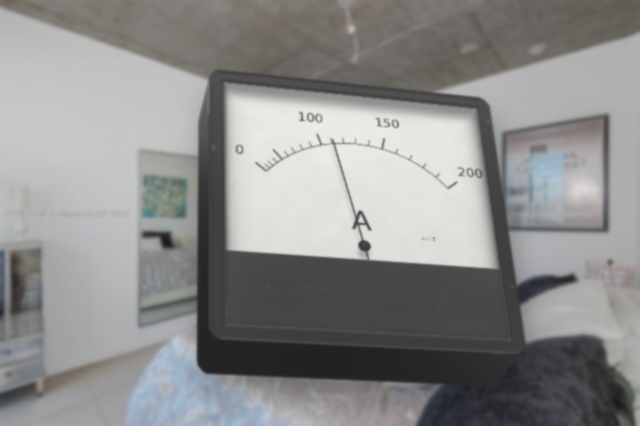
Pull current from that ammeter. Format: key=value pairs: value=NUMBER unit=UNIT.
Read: value=110 unit=A
